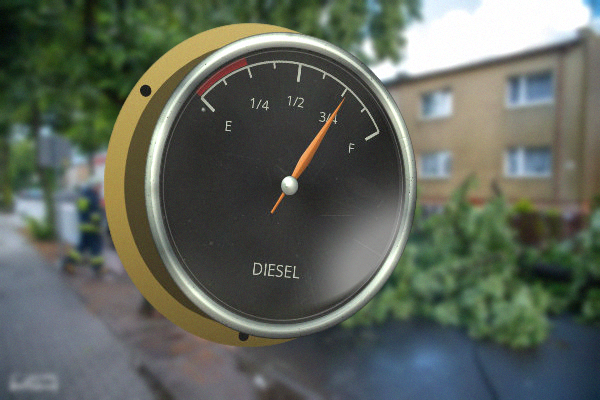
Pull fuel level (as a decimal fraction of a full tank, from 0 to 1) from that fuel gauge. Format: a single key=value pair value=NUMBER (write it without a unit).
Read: value=0.75
